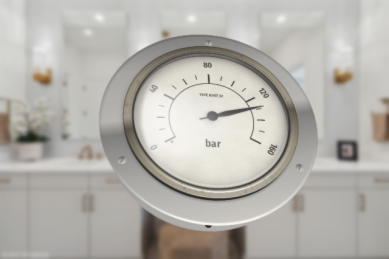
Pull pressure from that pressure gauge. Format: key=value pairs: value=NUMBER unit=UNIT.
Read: value=130 unit=bar
